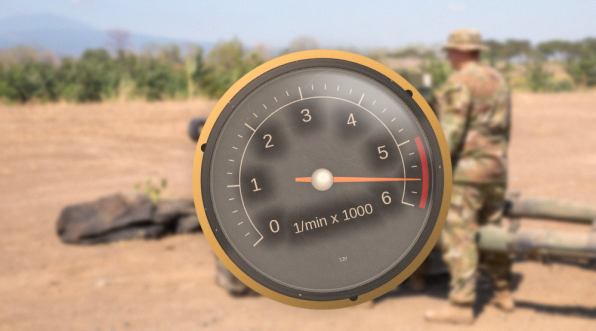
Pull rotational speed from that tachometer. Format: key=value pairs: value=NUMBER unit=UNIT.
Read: value=5600 unit=rpm
